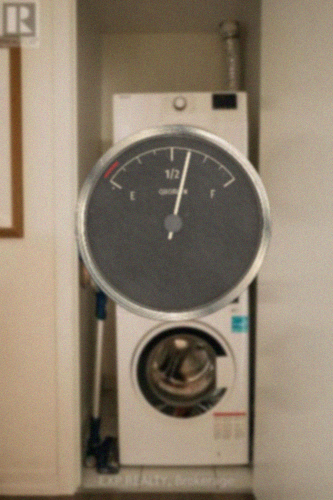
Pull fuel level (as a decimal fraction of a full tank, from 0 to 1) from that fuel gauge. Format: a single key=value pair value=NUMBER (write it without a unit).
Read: value=0.625
